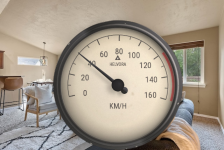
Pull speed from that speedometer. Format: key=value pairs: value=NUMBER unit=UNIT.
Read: value=40 unit=km/h
